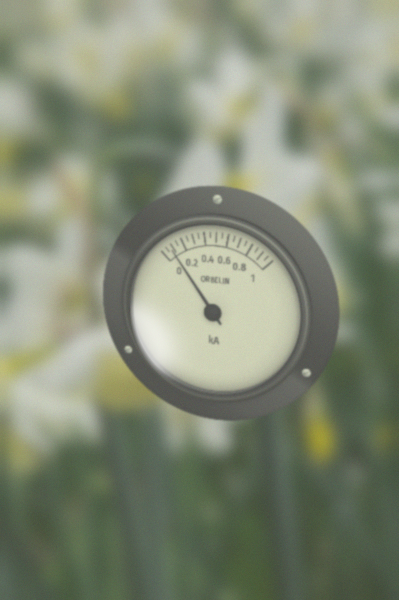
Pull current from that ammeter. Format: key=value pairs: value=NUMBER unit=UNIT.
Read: value=0.1 unit=kA
